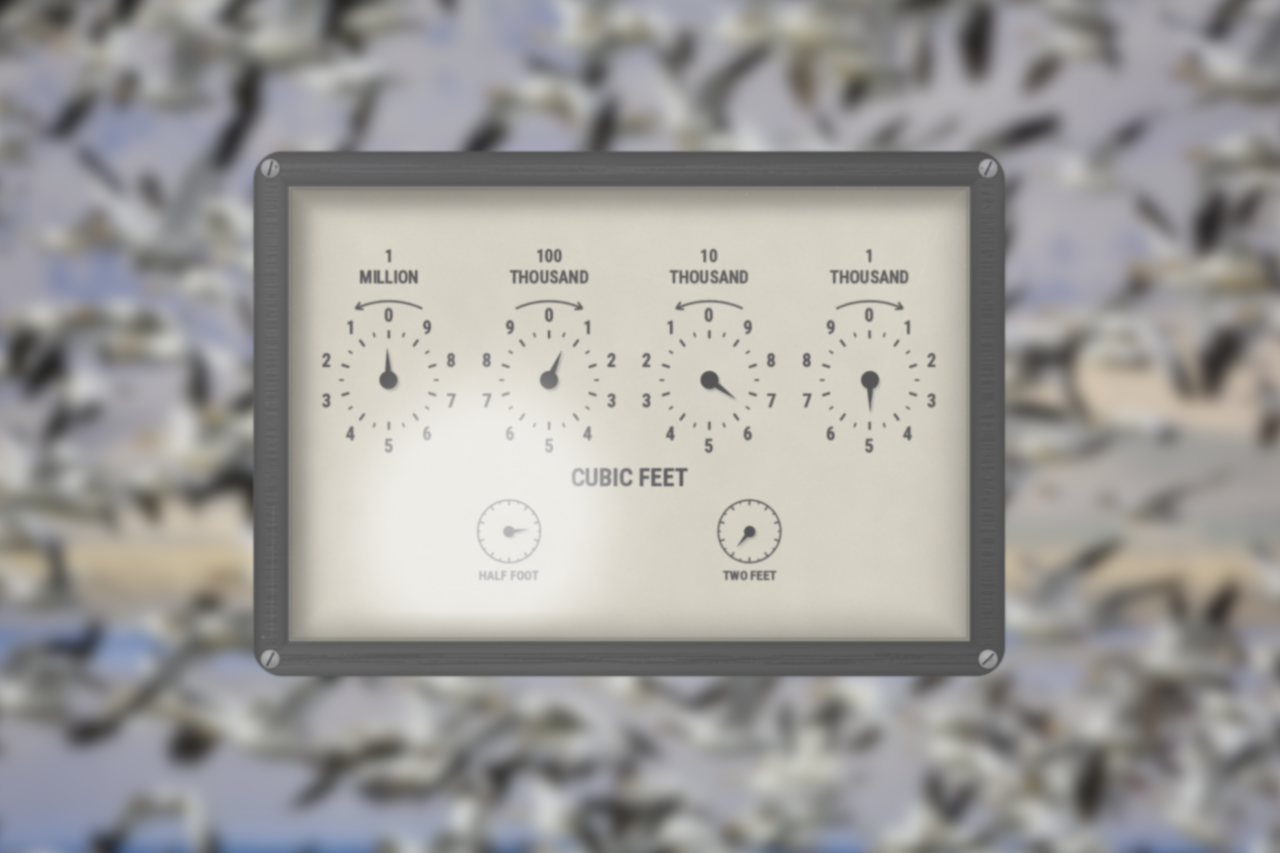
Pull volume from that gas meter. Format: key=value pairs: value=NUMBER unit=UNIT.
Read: value=6500 unit=ft³
